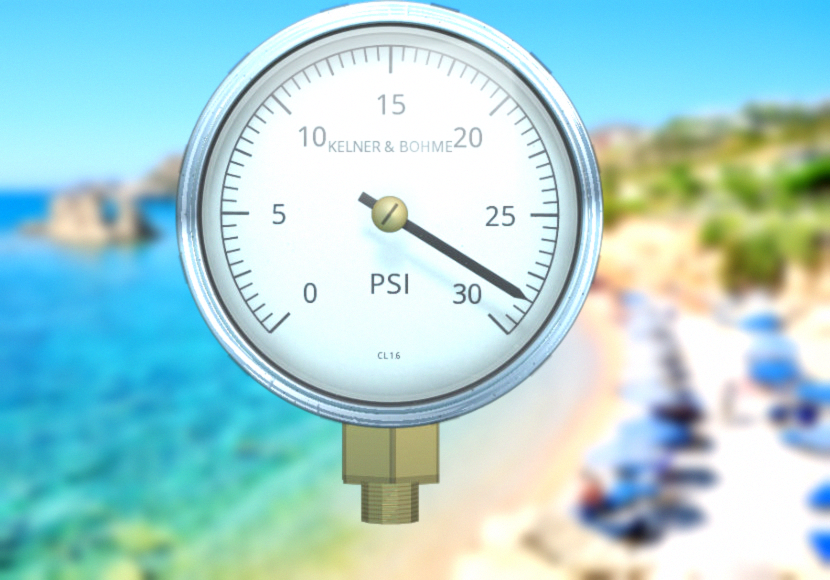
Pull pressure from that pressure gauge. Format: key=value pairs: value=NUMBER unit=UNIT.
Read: value=28.5 unit=psi
